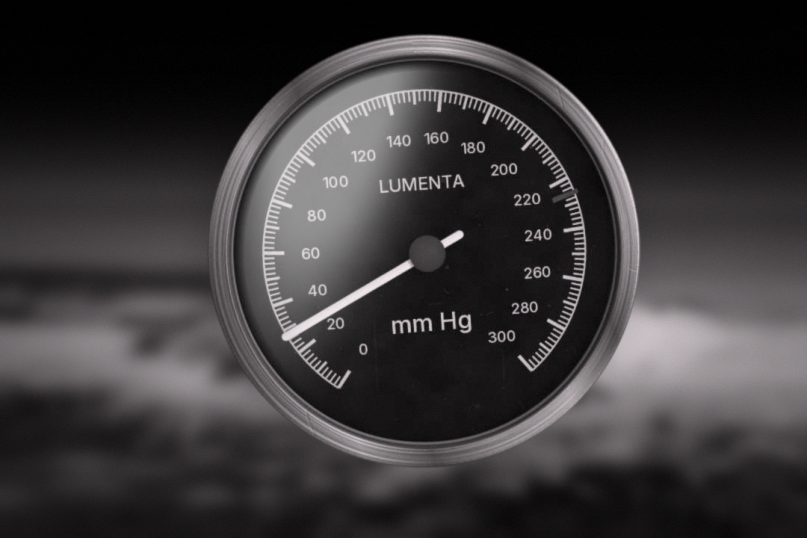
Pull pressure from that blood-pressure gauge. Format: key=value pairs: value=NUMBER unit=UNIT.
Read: value=28 unit=mmHg
